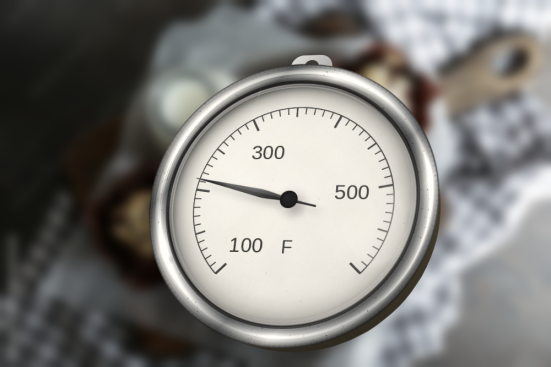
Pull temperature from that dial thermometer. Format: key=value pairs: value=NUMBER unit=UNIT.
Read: value=210 unit=°F
